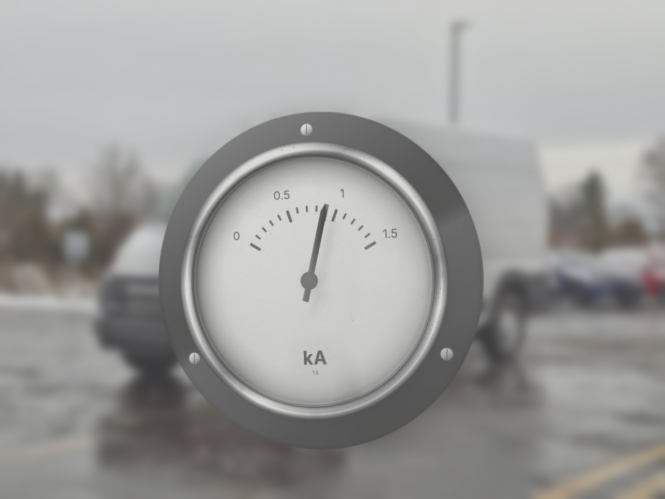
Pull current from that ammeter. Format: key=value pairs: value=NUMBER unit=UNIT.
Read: value=0.9 unit=kA
